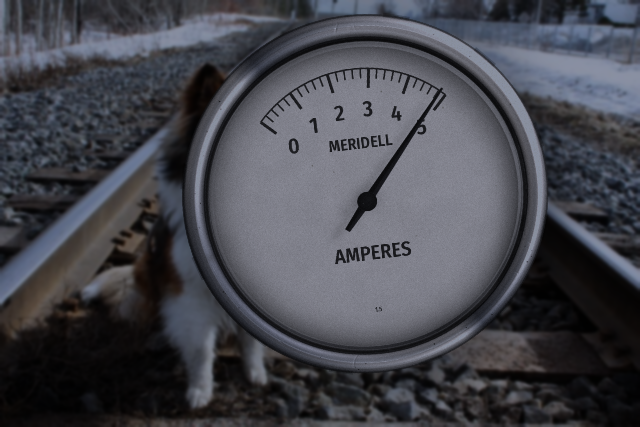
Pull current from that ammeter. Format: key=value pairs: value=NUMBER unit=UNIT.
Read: value=4.8 unit=A
